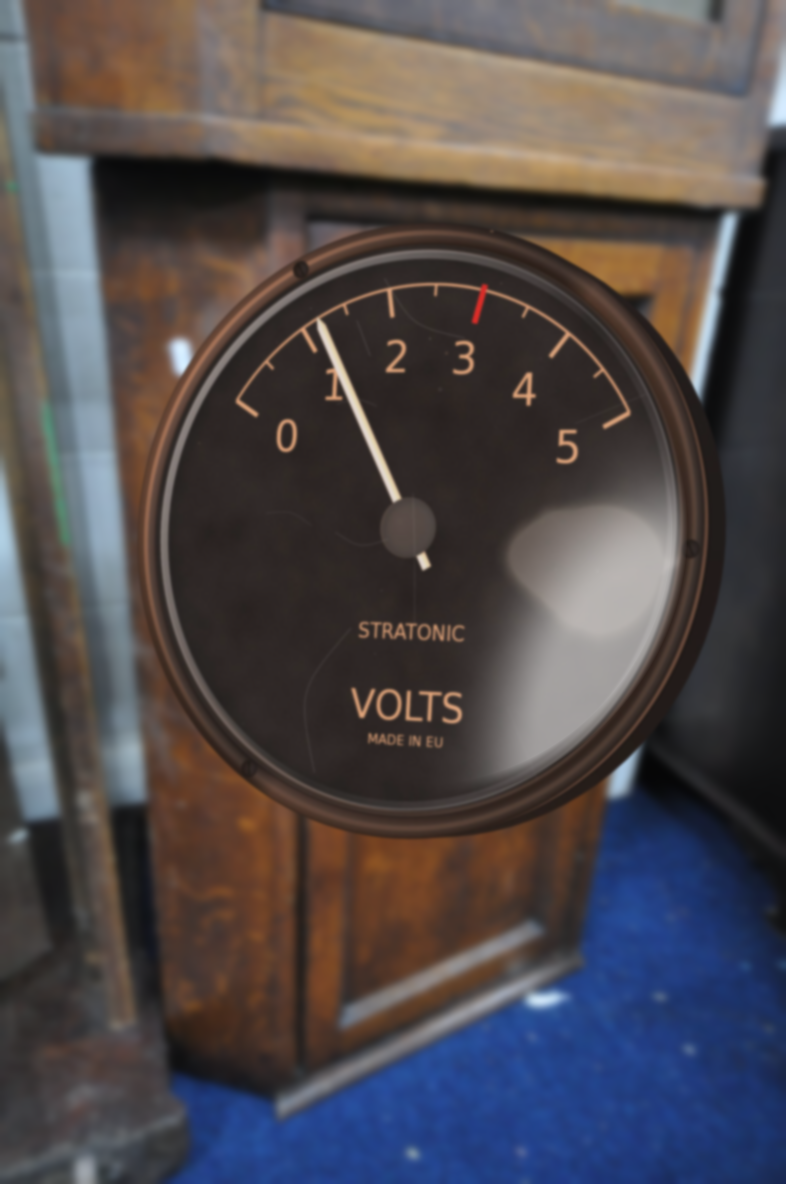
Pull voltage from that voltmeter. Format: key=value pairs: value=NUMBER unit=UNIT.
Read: value=1.25 unit=V
